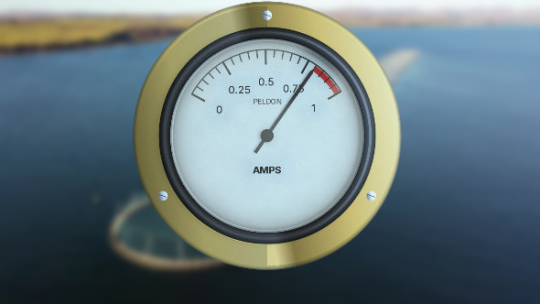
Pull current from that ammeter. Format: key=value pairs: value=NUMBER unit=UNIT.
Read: value=0.8 unit=A
